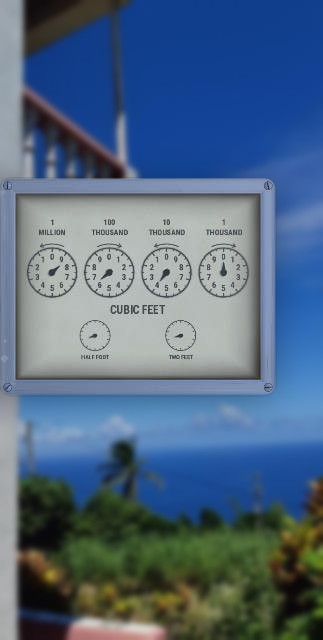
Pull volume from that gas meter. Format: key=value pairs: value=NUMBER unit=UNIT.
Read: value=864000 unit=ft³
